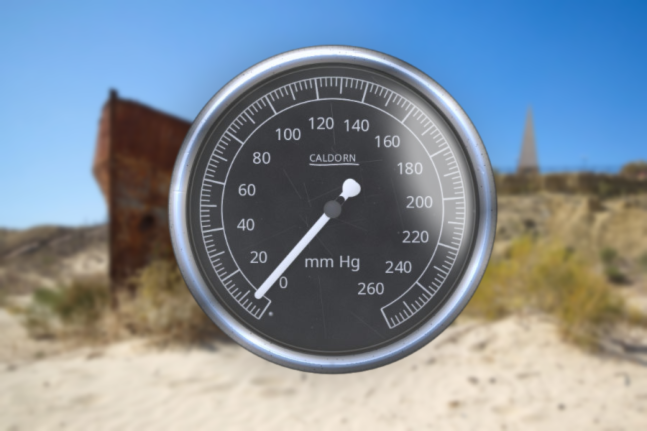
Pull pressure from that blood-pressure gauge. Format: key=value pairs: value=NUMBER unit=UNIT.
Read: value=6 unit=mmHg
